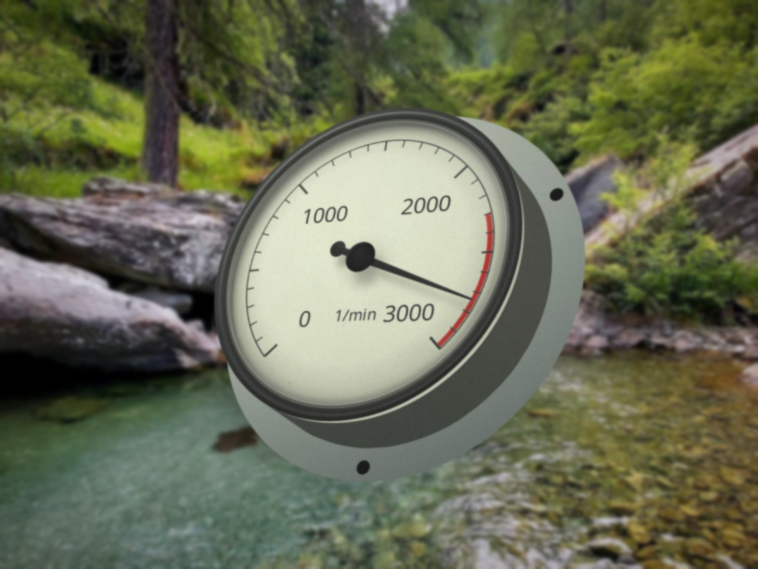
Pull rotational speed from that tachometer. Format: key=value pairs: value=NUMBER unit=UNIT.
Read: value=2750 unit=rpm
